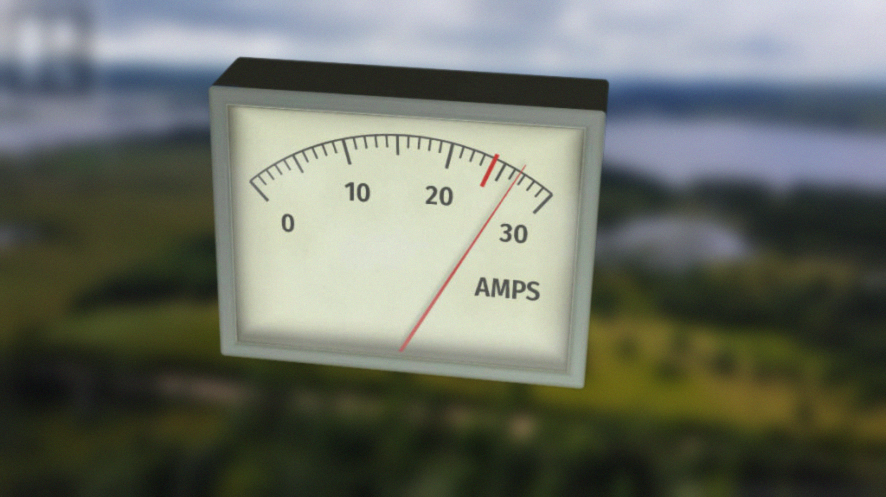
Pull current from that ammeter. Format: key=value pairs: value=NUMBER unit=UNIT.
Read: value=26.5 unit=A
